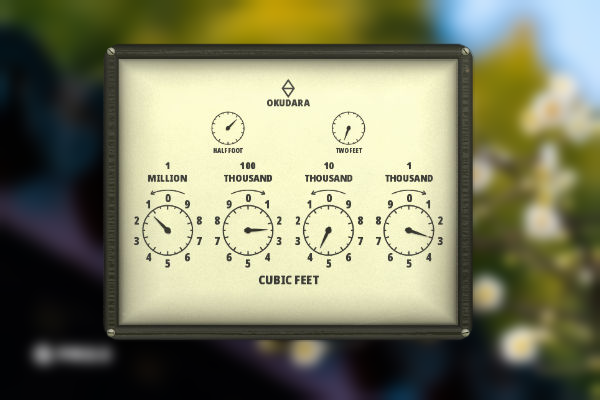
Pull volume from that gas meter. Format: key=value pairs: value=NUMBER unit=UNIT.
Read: value=124300 unit=ft³
